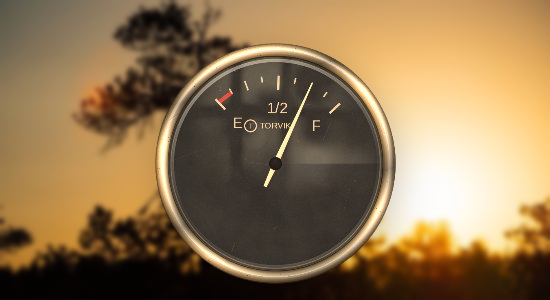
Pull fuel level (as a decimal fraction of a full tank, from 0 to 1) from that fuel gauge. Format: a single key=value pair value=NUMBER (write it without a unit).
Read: value=0.75
